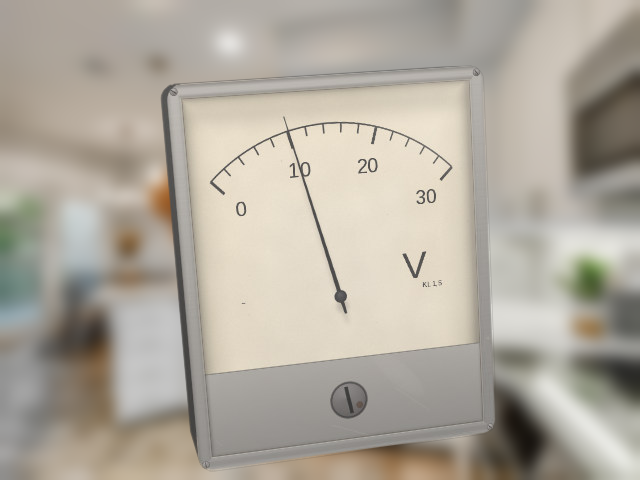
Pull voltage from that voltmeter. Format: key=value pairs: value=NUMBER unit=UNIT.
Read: value=10 unit=V
